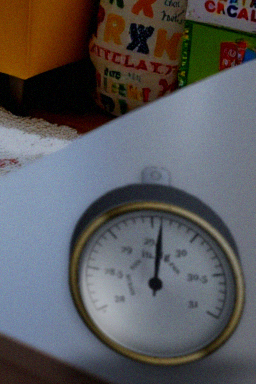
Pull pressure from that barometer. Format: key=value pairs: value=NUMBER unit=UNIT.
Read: value=29.6 unit=inHg
